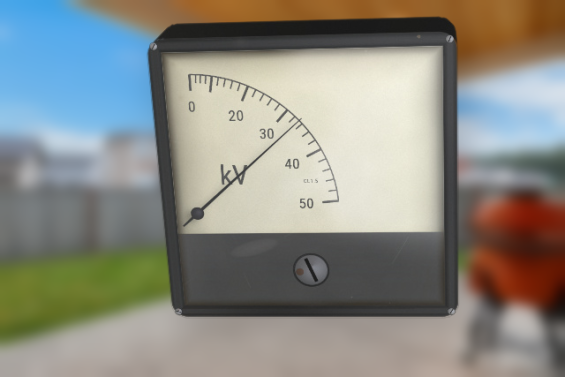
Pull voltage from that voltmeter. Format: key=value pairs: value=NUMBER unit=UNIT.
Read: value=33 unit=kV
